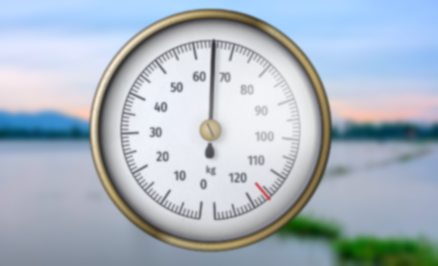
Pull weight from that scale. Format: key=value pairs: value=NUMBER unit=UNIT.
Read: value=65 unit=kg
